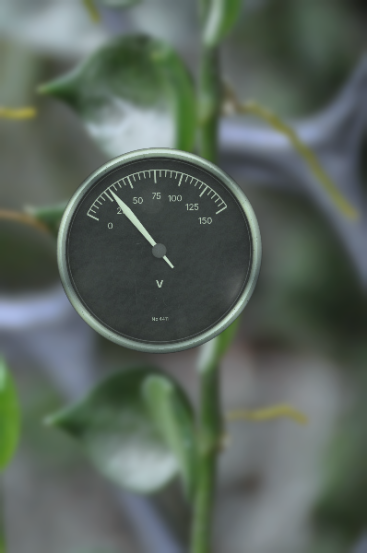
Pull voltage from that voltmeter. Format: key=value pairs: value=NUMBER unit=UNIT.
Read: value=30 unit=V
